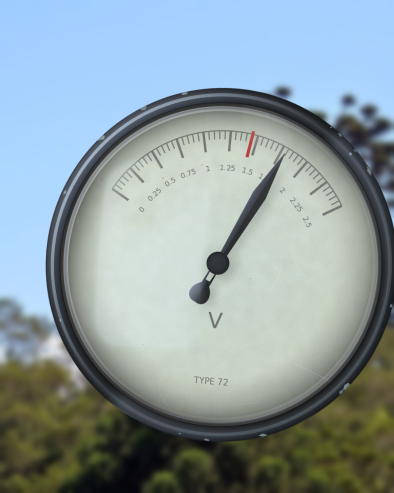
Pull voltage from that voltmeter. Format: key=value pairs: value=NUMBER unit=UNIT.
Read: value=1.8 unit=V
